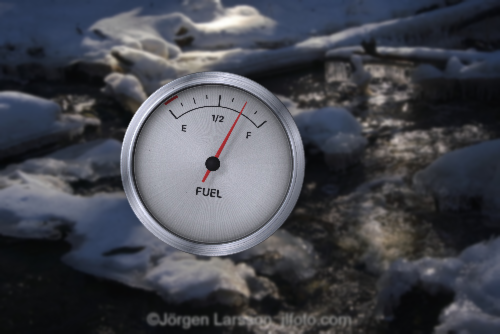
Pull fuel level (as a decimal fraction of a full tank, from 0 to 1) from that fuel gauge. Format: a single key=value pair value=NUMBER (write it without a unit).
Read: value=0.75
